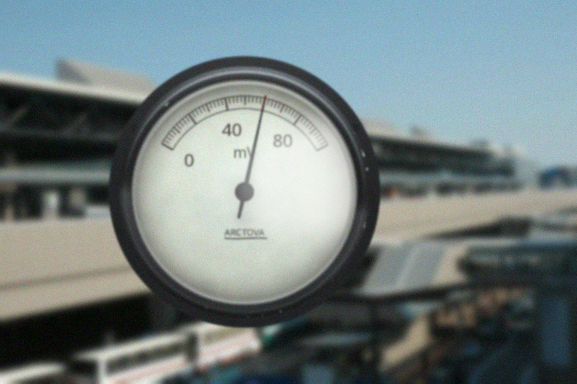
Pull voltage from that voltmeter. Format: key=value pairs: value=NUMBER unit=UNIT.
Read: value=60 unit=mV
